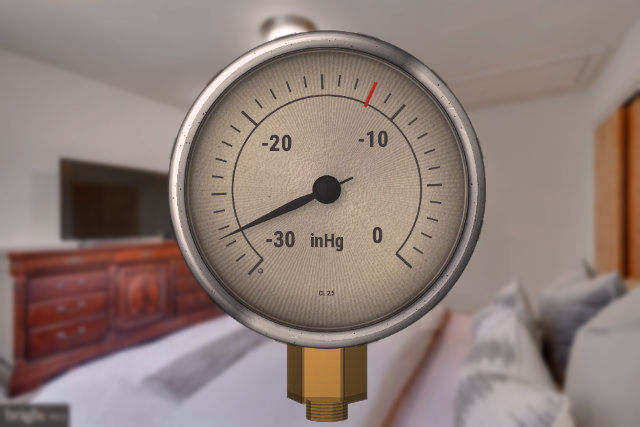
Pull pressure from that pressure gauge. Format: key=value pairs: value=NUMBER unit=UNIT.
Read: value=-27.5 unit=inHg
